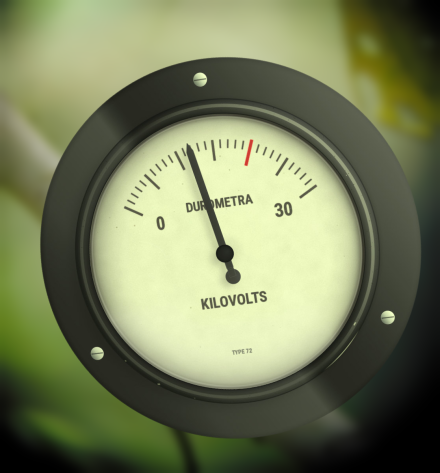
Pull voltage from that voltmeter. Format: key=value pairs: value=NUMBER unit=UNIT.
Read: value=12 unit=kV
